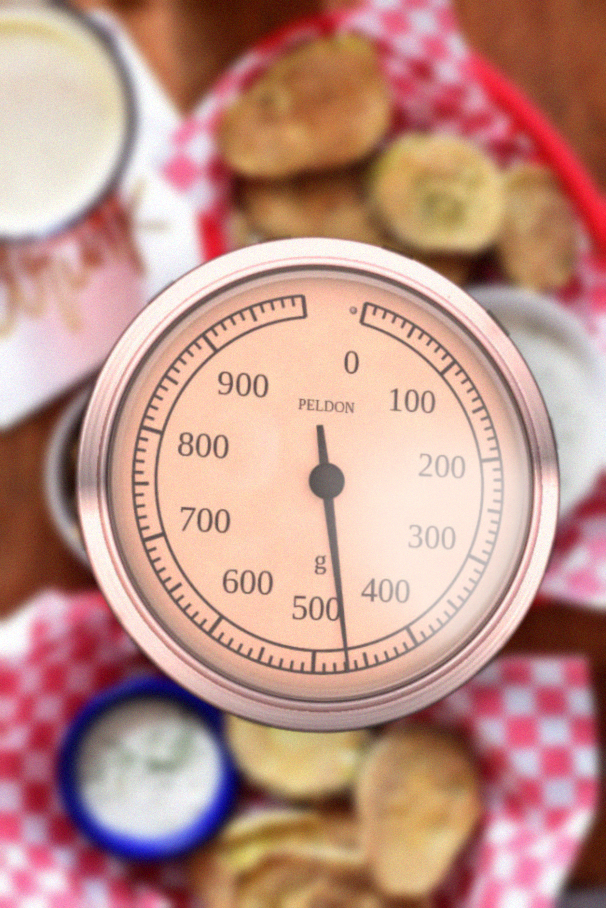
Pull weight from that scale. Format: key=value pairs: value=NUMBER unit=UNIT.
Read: value=470 unit=g
